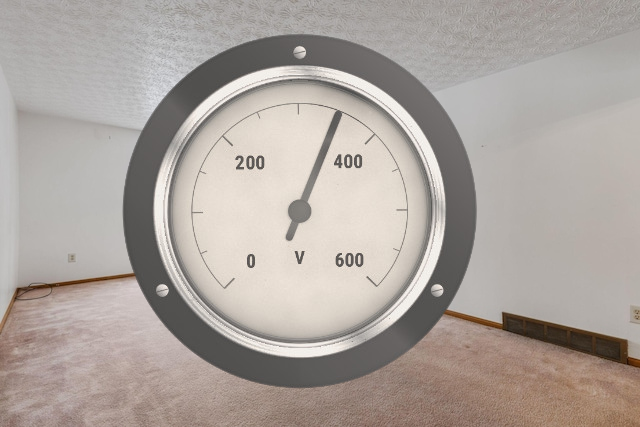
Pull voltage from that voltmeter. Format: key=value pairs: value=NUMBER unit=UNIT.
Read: value=350 unit=V
